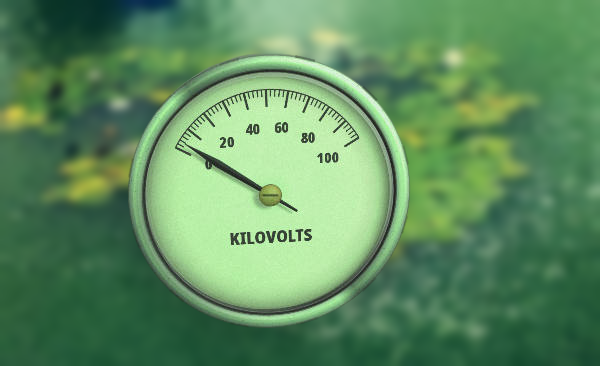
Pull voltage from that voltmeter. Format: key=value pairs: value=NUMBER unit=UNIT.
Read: value=4 unit=kV
